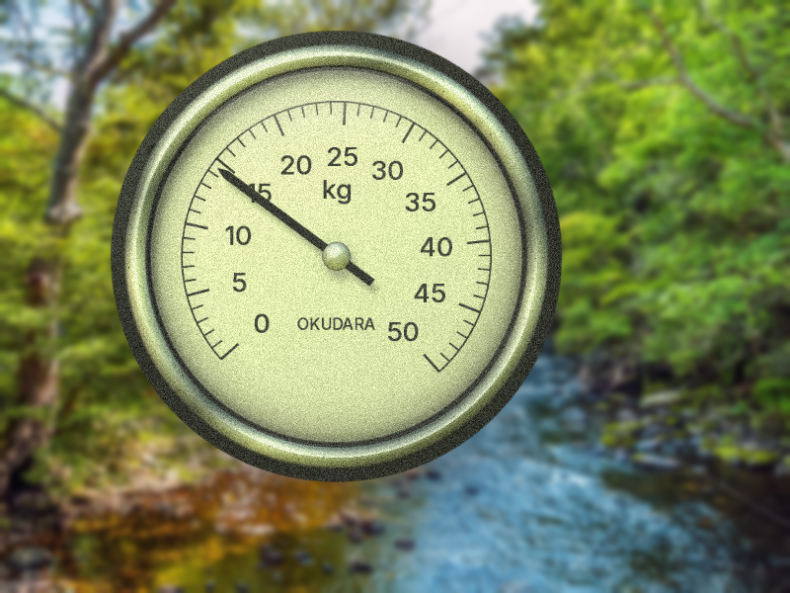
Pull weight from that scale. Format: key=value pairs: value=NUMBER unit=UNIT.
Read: value=14.5 unit=kg
